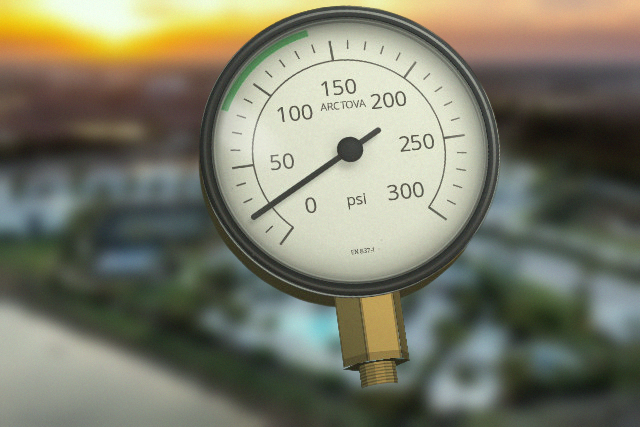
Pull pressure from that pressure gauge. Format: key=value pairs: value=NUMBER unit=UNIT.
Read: value=20 unit=psi
